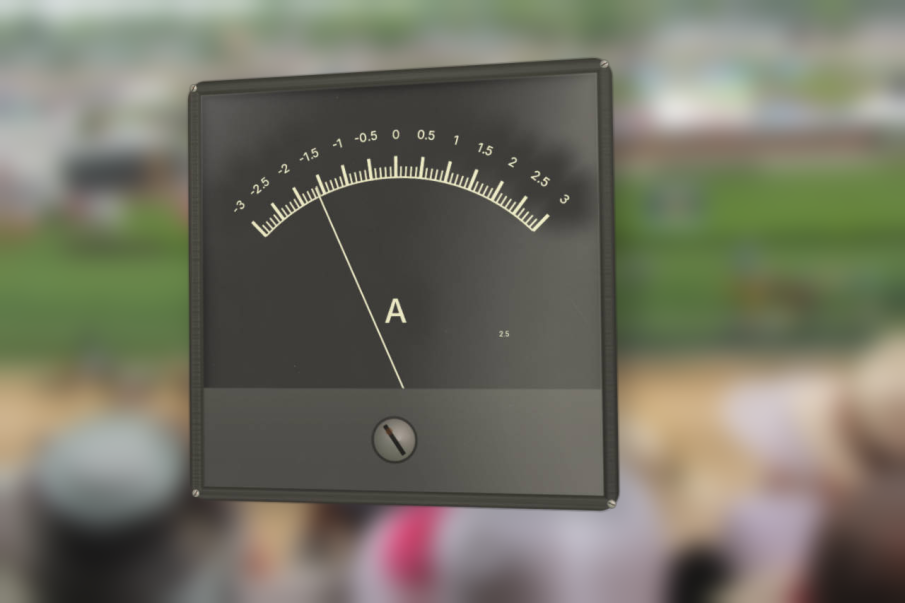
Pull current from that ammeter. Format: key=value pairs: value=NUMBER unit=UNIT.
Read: value=-1.6 unit=A
